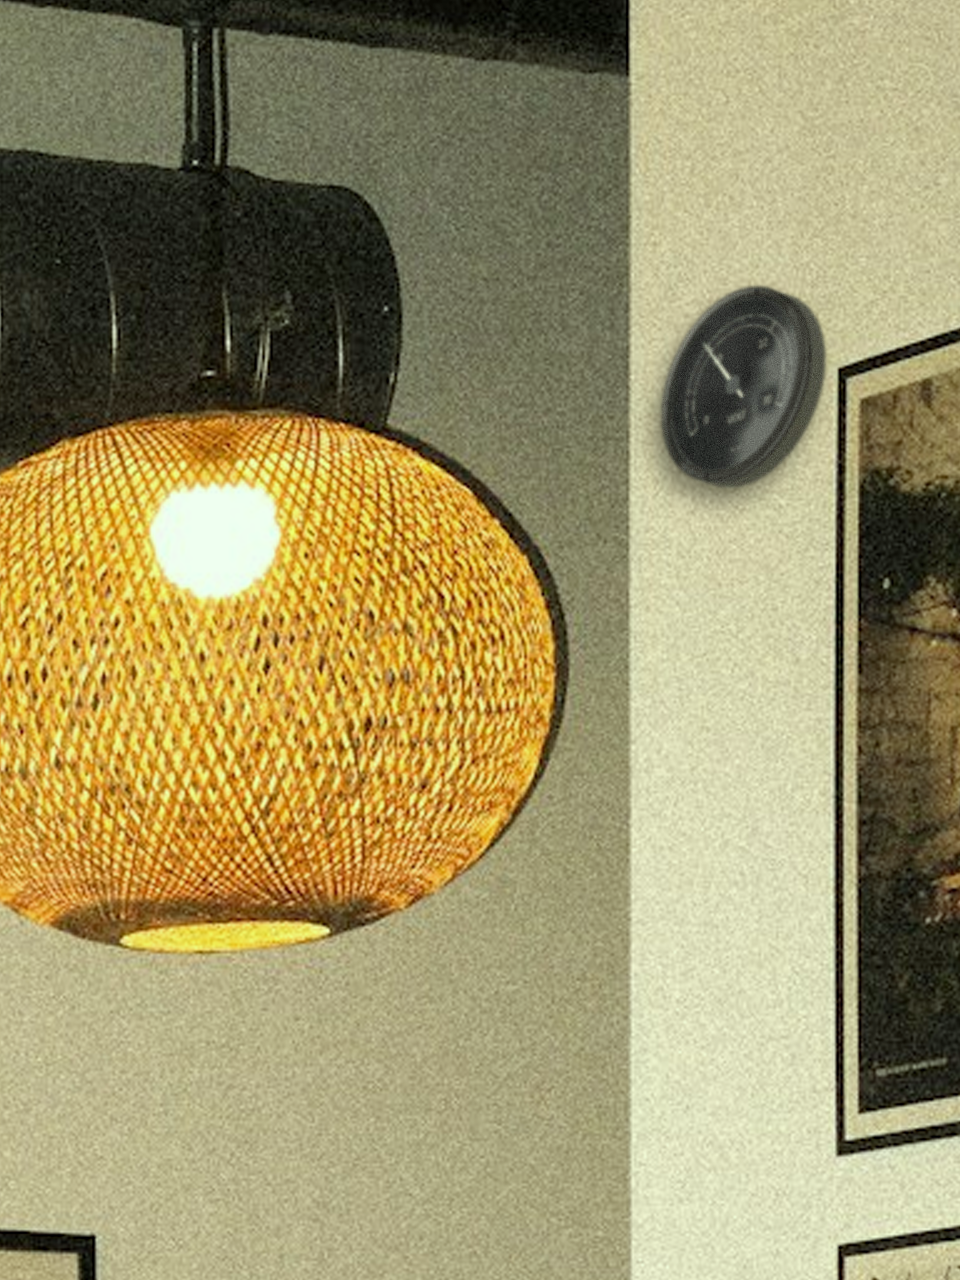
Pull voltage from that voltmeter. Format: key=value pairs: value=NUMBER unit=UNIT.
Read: value=10 unit=V
